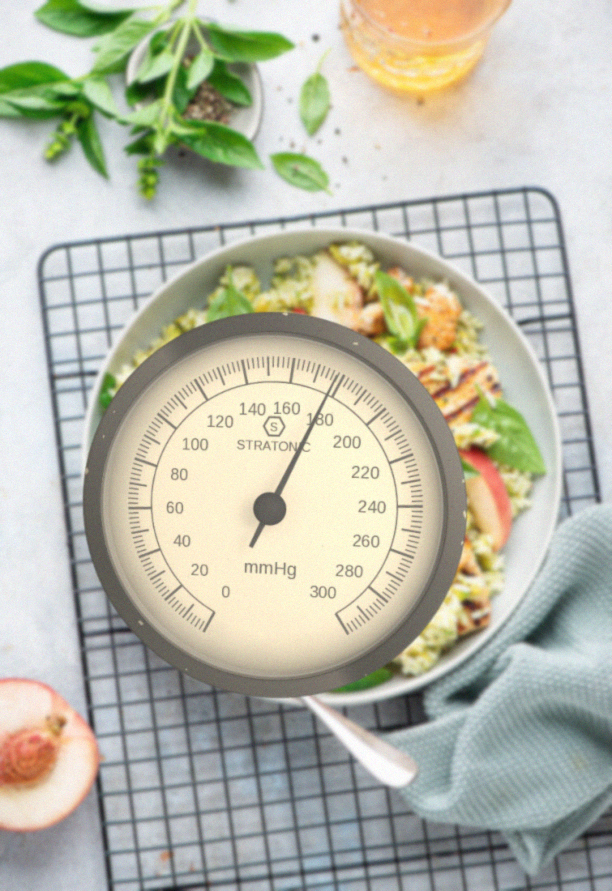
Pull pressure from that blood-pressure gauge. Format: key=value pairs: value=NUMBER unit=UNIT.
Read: value=178 unit=mmHg
